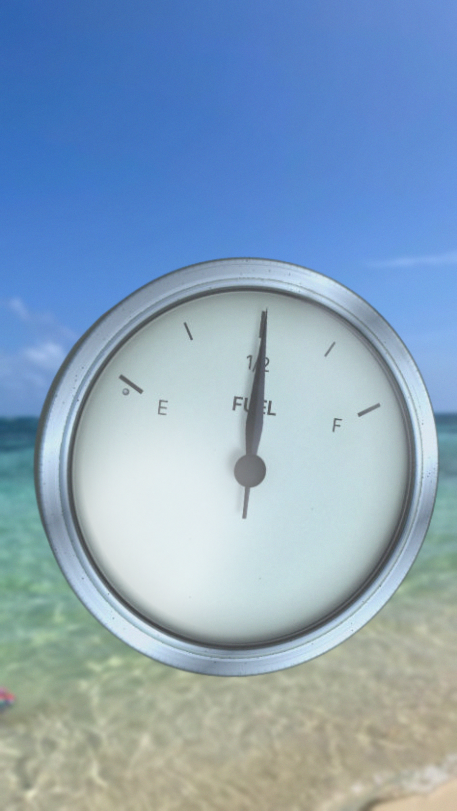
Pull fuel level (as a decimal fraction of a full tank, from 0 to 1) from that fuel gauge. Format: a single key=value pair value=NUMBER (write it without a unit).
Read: value=0.5
